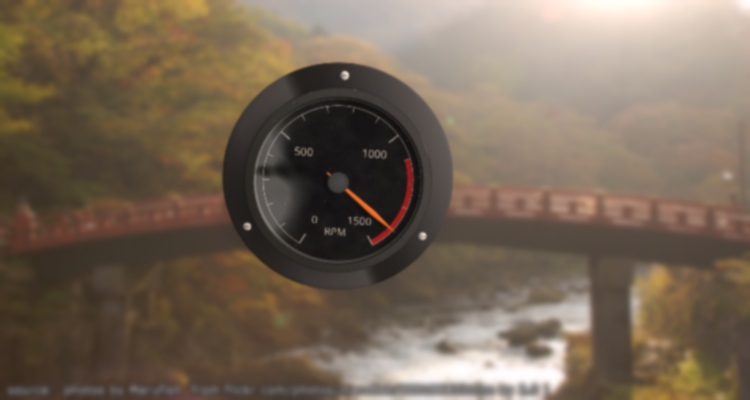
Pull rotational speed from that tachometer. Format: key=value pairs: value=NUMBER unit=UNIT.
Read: value=1400 unit=rpm
